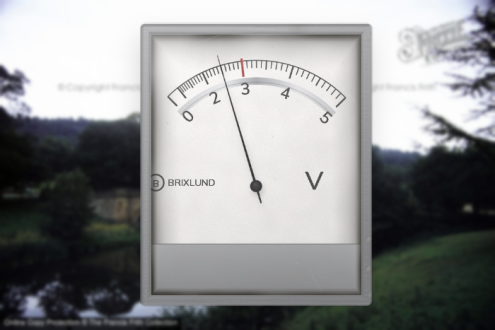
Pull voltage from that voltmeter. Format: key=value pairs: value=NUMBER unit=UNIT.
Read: value=2.5 unit=V
